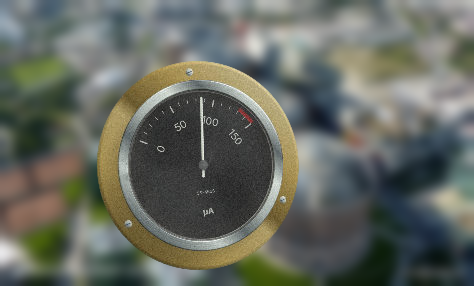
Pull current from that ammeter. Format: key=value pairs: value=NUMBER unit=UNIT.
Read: value=85 unit=µA
